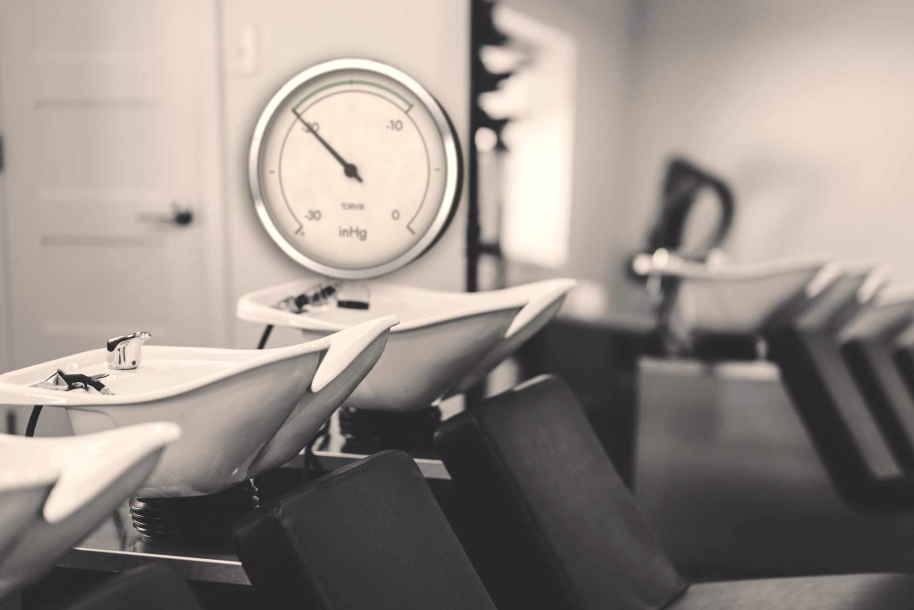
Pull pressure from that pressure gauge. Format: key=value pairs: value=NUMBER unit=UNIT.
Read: value=-20 unit=inHg
